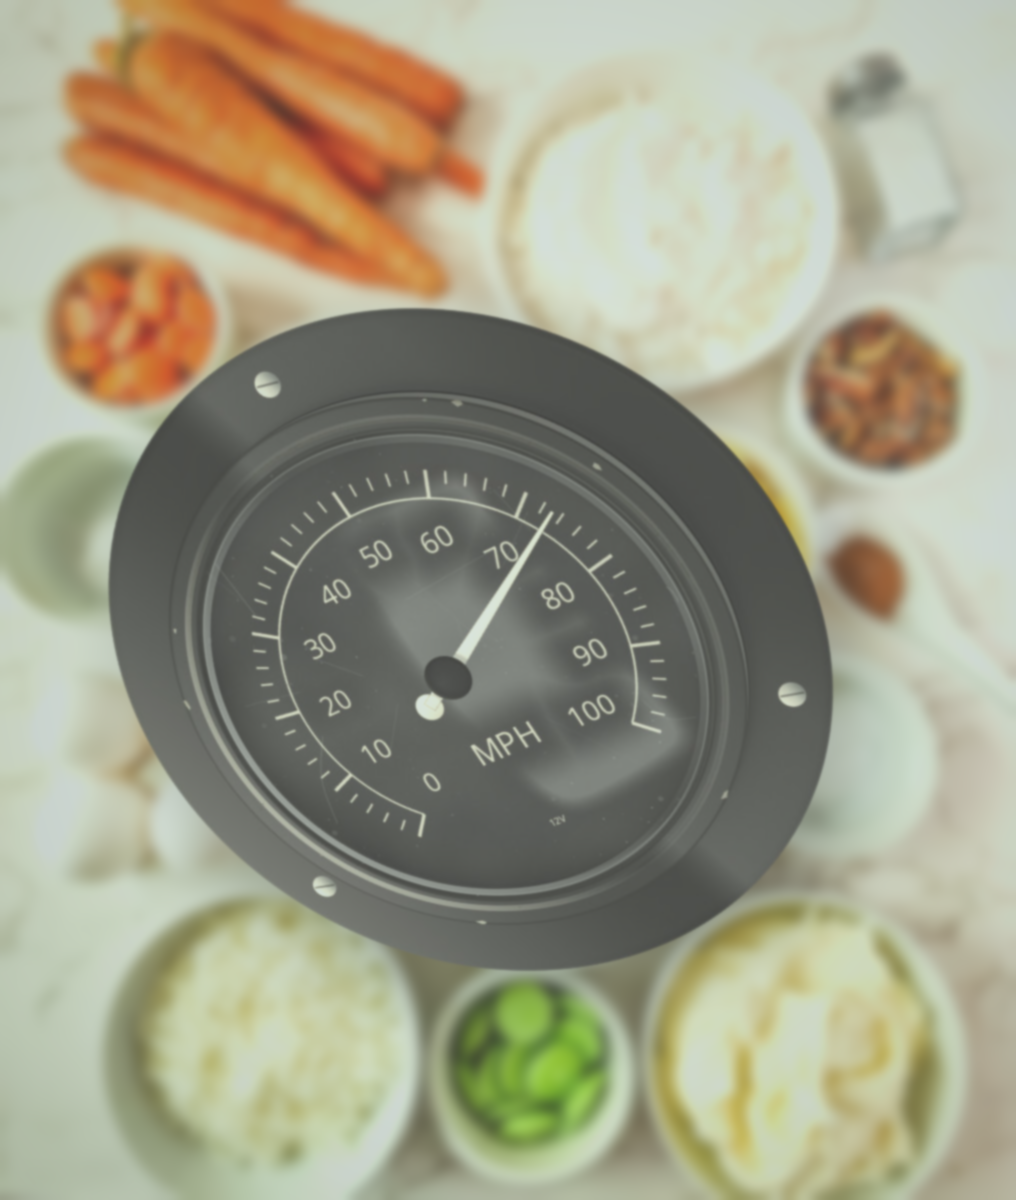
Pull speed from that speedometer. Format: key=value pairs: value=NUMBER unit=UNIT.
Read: value=73 unit=mph
